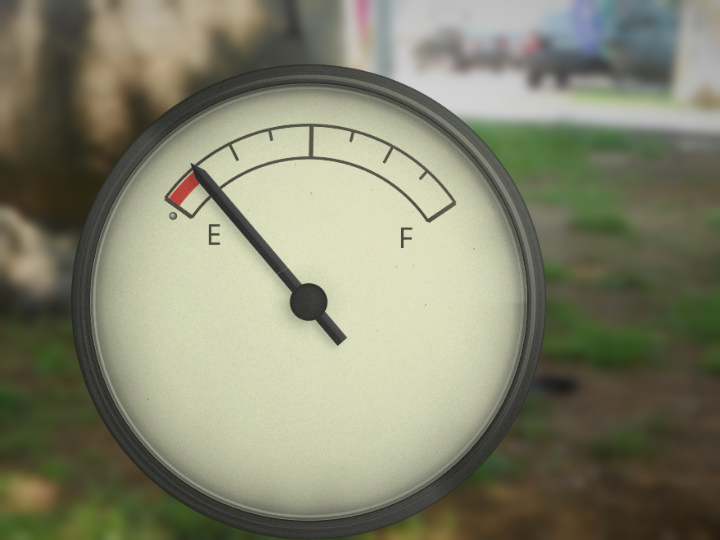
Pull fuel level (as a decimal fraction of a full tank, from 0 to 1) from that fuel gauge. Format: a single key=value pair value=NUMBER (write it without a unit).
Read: value=0.125
